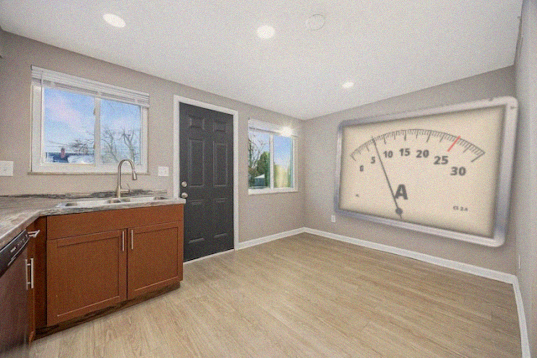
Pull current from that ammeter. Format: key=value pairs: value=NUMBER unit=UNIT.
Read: value=7.5 unit=A
